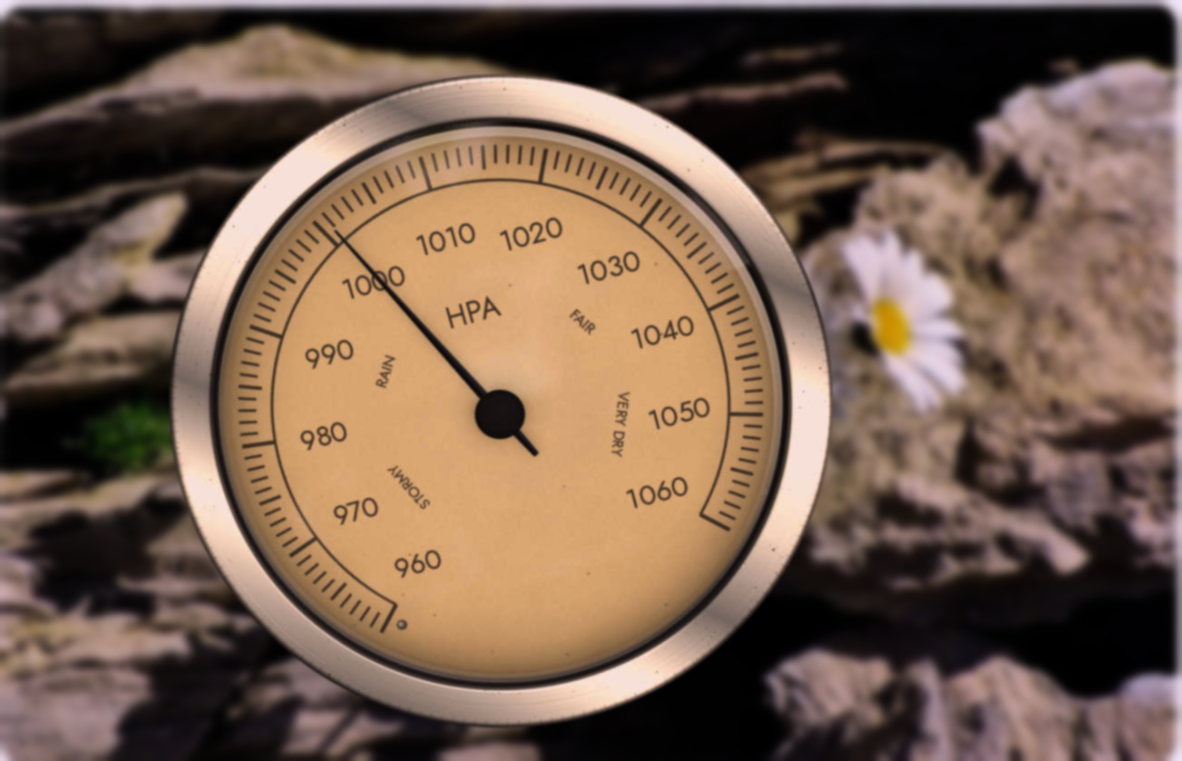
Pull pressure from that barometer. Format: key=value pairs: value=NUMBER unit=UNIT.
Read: value=1001 unit=hPa
